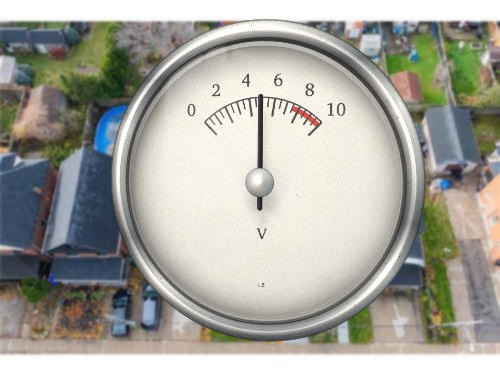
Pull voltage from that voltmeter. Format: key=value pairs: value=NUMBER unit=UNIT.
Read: value=5 unit=V
